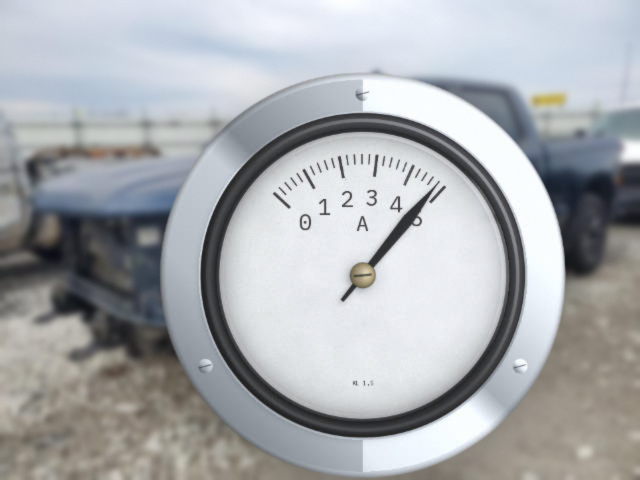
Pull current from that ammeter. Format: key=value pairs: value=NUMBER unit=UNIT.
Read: value=4.8 unit=A
